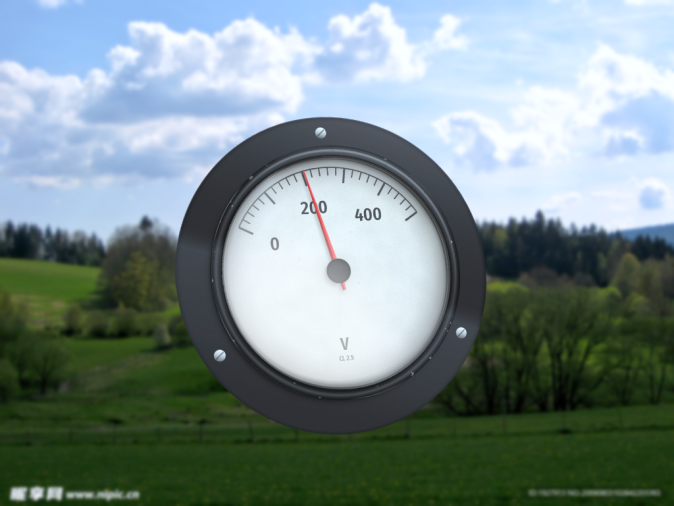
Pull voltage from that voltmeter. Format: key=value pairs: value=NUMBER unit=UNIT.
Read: value=200 unit=V
